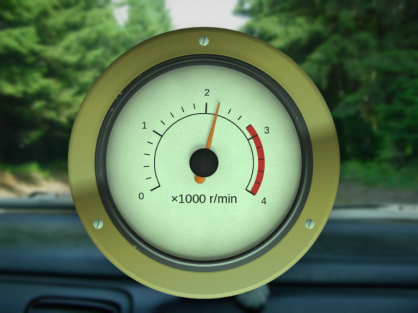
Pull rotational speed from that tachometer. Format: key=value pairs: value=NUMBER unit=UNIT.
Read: value=2200 unit=rpm
